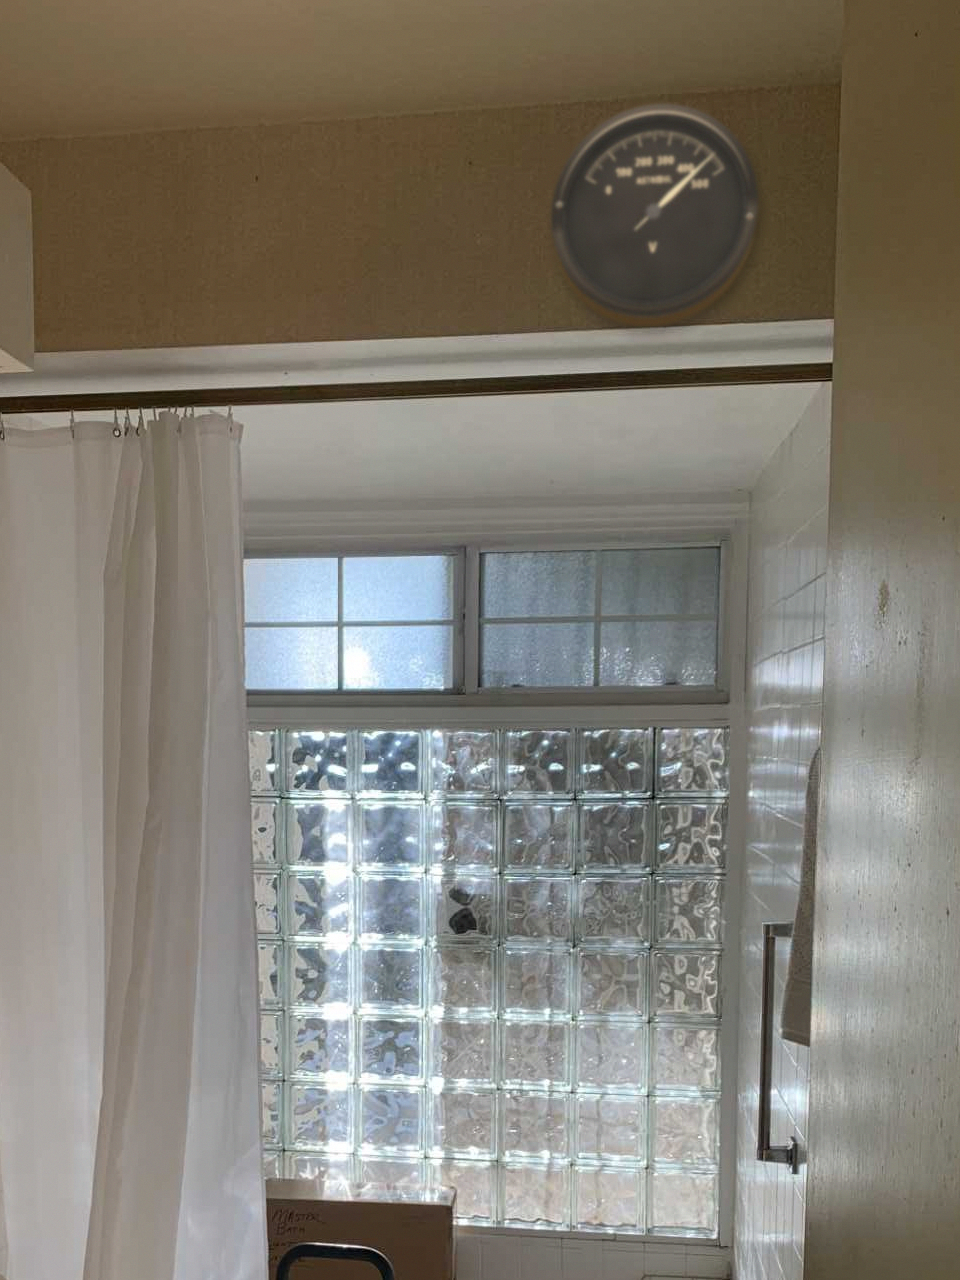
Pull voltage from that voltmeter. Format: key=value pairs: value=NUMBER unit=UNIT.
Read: value=450 unit=V
